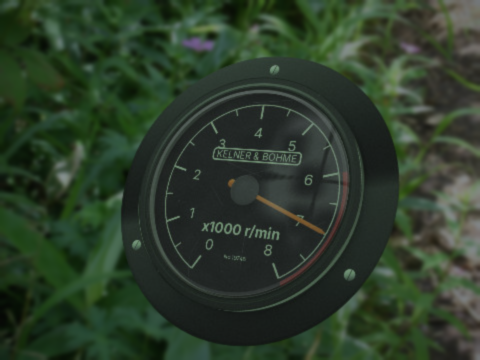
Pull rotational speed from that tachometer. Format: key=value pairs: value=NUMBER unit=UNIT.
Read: value=7000 unit=rpm
